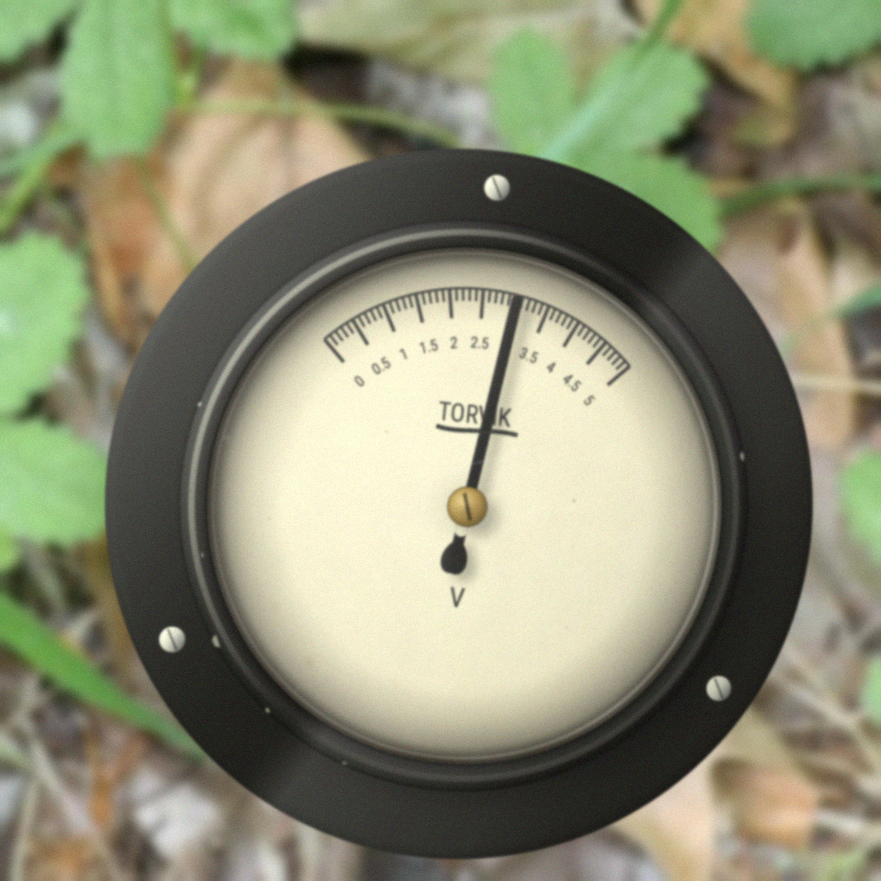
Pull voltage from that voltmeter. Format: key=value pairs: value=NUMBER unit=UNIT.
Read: value=3 unit=V
